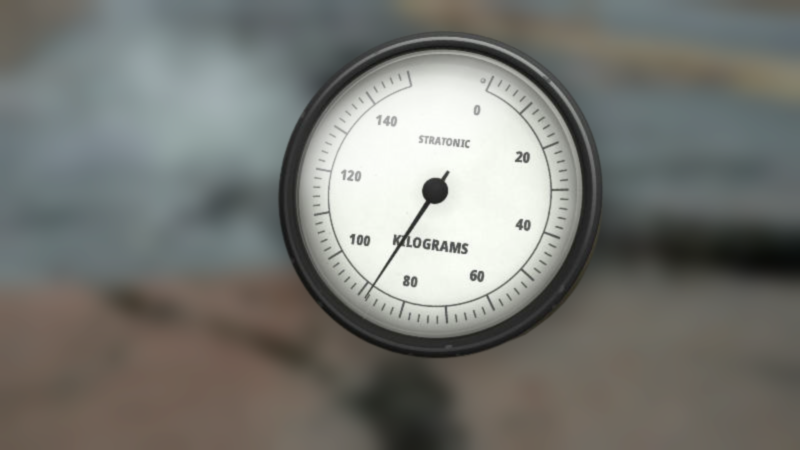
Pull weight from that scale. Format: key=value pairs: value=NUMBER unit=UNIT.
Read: value=88 unit=kg
